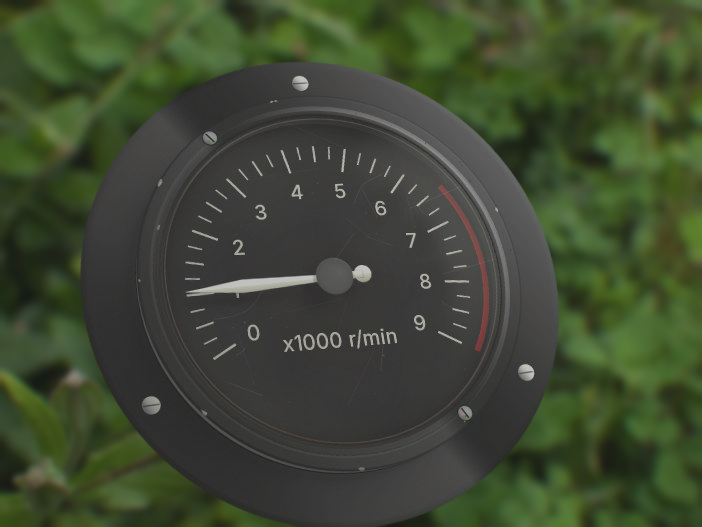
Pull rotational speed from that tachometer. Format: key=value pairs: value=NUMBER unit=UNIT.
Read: value=1000 unit=rpm
